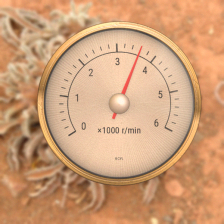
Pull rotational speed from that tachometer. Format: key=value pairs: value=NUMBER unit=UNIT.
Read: value=3600 unit=rpm
